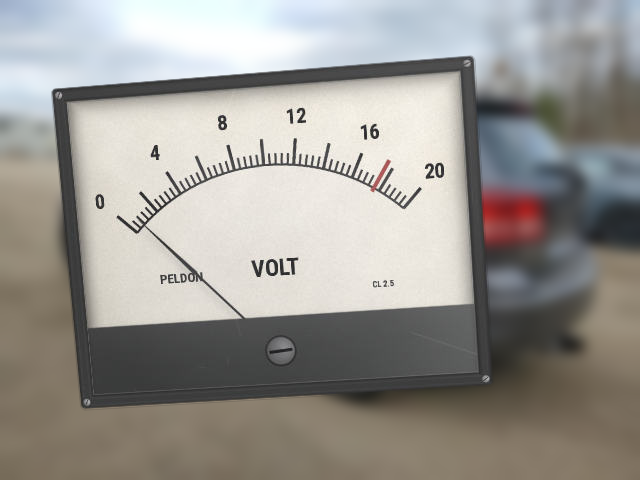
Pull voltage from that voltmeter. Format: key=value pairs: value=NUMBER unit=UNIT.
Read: value=0.8 unit=V
